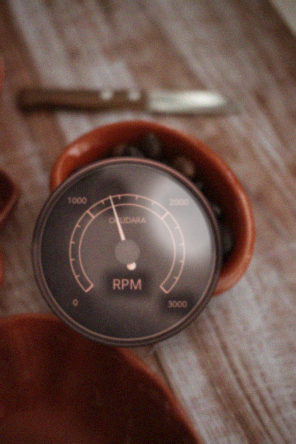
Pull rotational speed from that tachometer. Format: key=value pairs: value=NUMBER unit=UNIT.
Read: value=1300 unit=rpm
